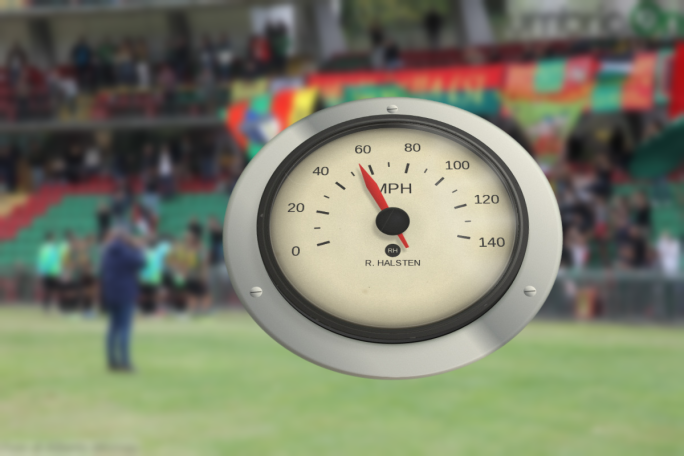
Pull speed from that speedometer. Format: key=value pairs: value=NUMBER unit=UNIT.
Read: value=55 unit=mph
